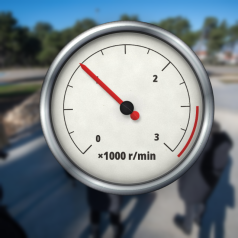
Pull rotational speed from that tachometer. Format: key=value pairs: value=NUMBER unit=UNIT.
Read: value=1000 unit=rpm
